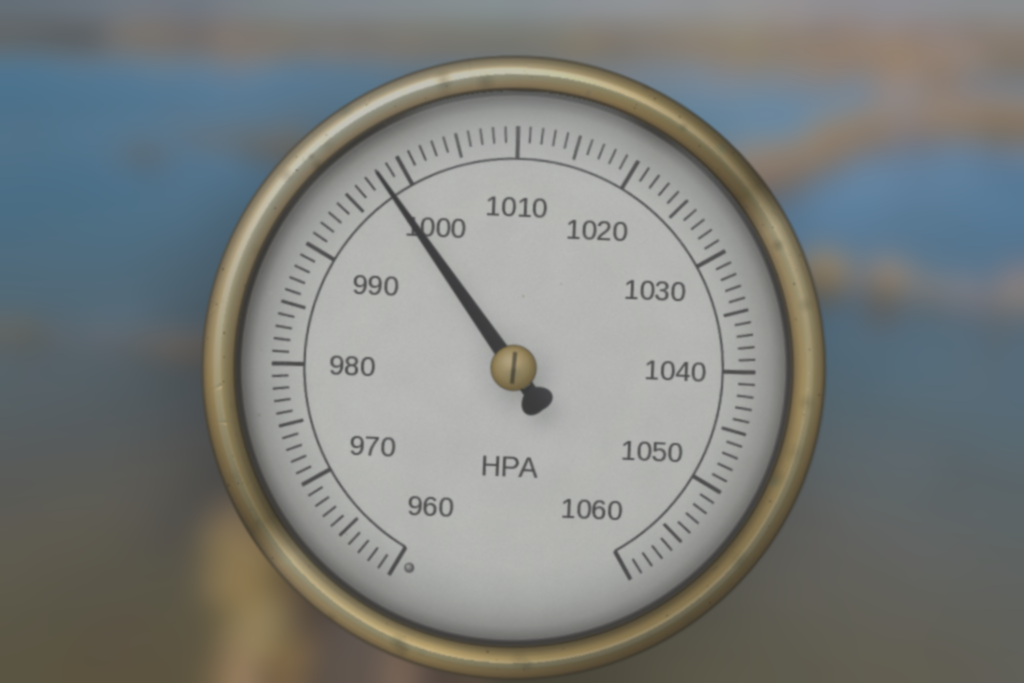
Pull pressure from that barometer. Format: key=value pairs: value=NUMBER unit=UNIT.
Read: value=998 unit=hPa
